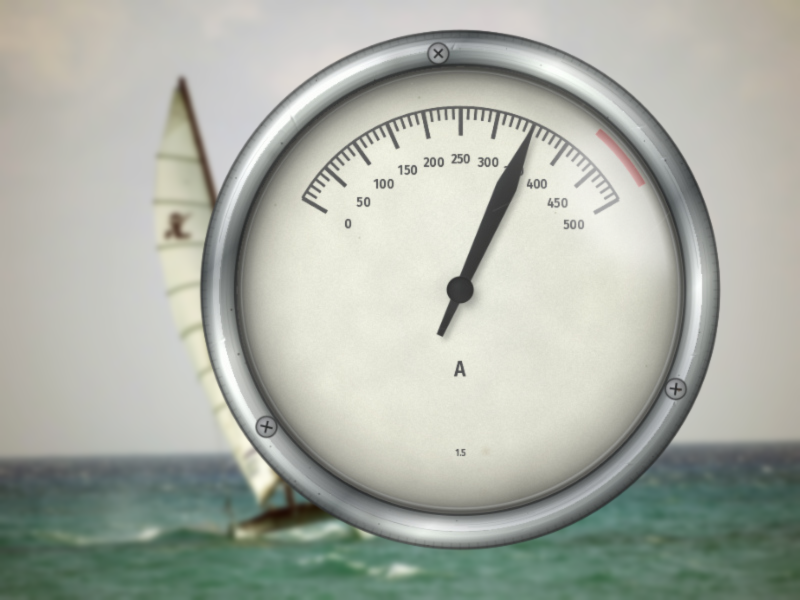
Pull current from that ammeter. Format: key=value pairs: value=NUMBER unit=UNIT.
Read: value=350 unit=A
